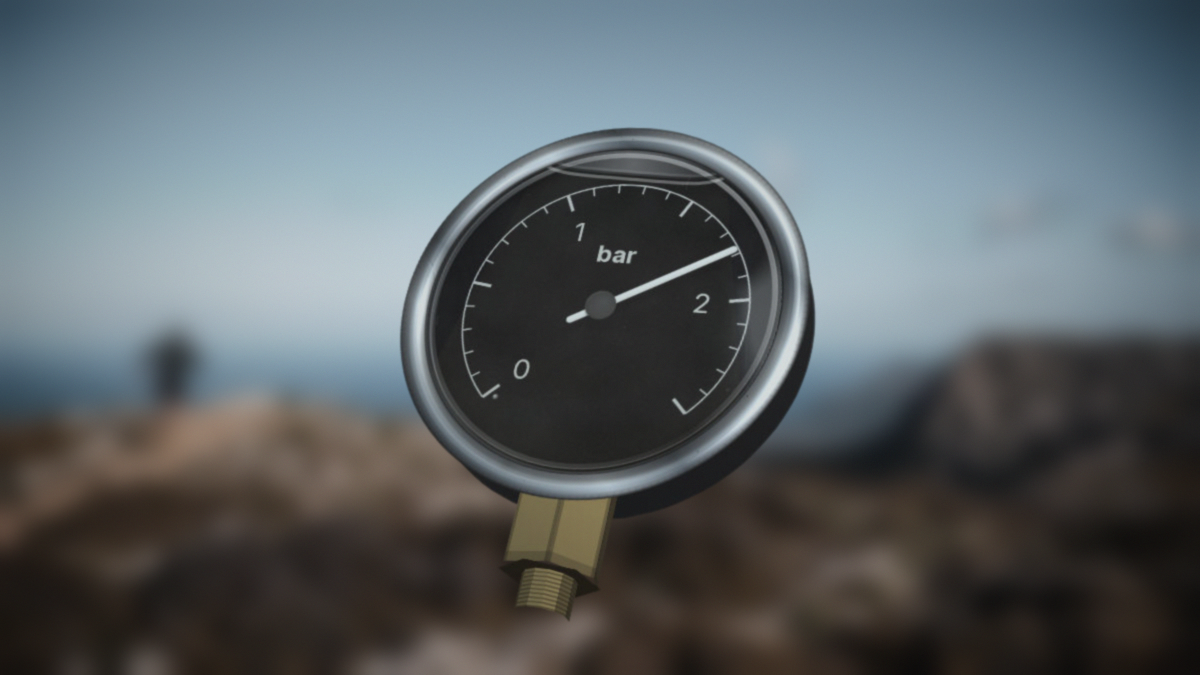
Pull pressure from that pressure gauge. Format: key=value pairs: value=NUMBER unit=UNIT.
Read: value=1.8 unit=bar
